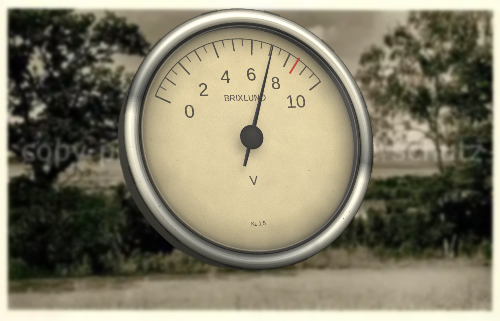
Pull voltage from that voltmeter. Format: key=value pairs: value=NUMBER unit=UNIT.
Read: value=7 unit=V
